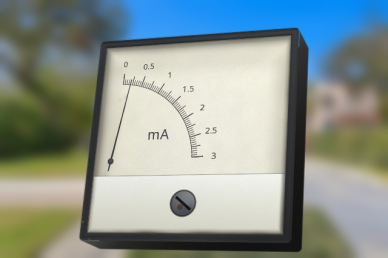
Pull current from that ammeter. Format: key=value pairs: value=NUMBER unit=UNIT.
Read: value=0.25 unit=mA
